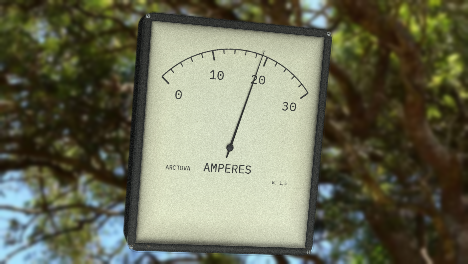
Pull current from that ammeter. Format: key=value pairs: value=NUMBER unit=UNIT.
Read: value=19 unit=A
